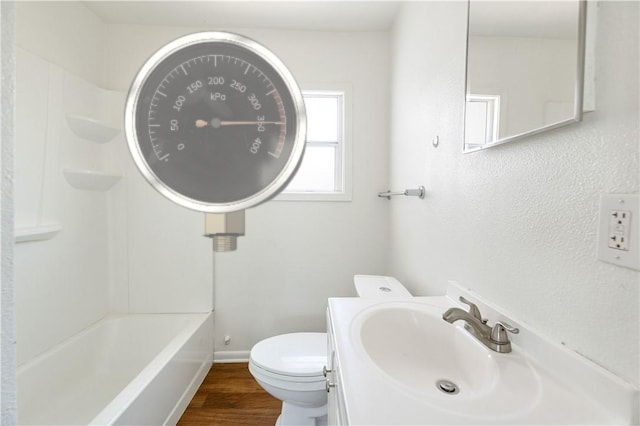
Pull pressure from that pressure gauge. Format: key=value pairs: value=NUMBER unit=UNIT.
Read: value=350 unit=kPa
